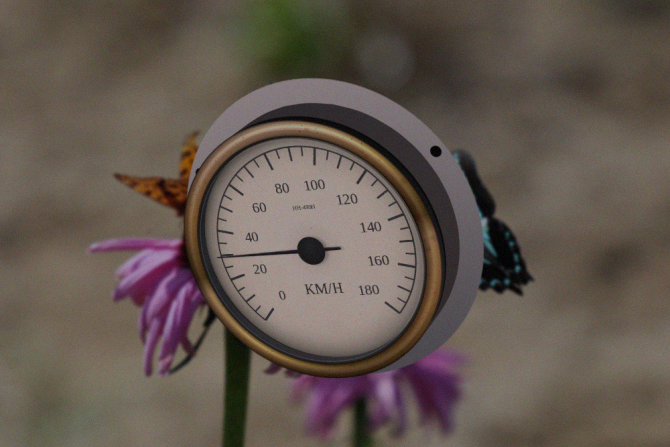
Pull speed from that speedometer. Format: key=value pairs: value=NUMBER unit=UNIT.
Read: value=30 unit=km/h
